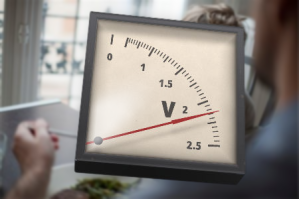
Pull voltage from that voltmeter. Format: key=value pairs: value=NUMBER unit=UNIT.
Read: value=2.15 unit=V
